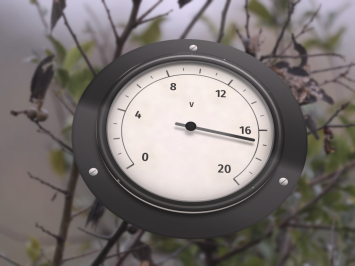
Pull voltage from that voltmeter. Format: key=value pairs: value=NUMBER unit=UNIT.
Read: value=17 unit=V
